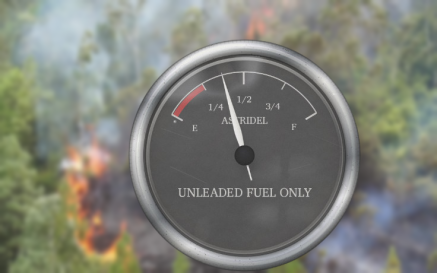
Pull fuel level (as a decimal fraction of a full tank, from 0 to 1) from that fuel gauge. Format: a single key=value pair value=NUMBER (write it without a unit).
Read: value=0.375
